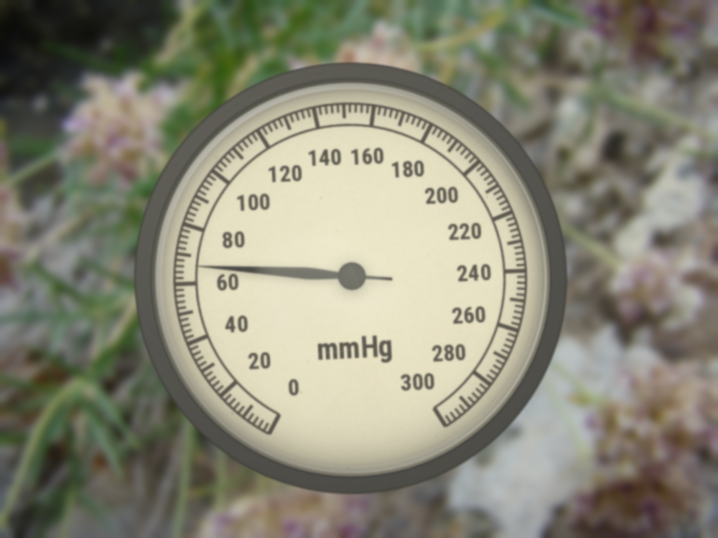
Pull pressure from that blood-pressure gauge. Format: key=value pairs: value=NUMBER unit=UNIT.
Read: value=66 unit=mmHg
